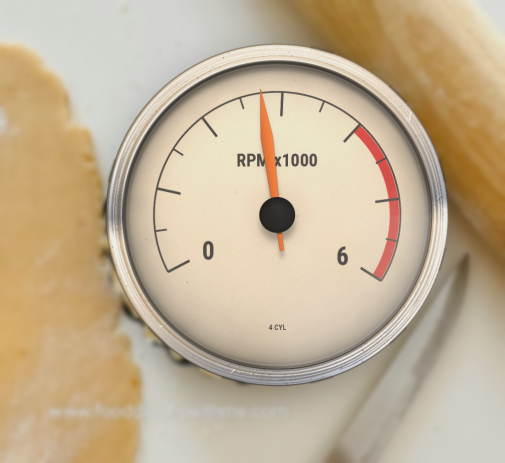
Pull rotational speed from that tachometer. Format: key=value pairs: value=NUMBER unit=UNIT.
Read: value=2750 unit=rpm
